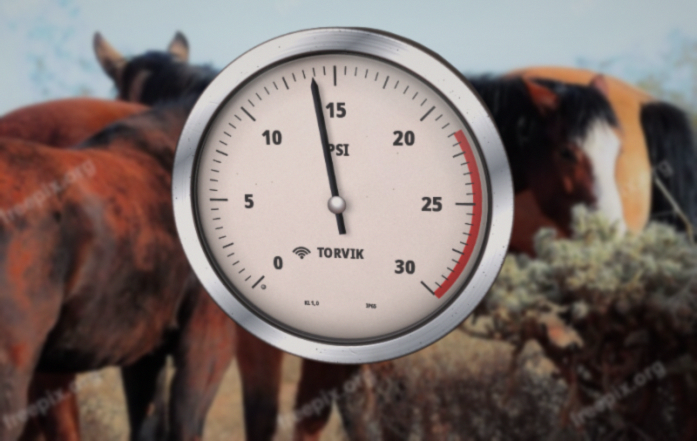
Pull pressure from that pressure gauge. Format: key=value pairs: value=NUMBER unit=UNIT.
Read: value=14 unit=psi
